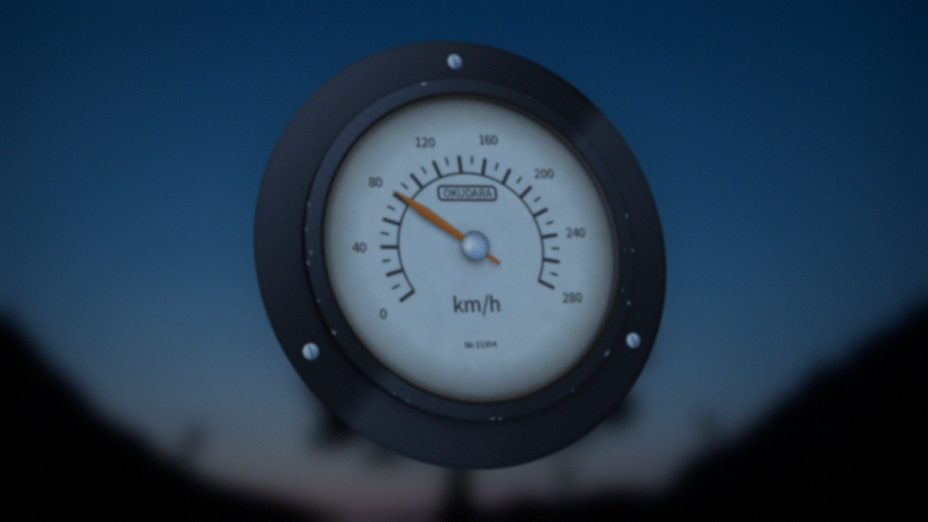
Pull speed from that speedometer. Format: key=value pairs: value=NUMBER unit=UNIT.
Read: value=80 unit=km/h
